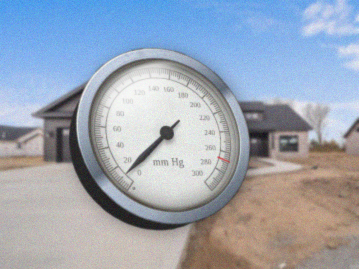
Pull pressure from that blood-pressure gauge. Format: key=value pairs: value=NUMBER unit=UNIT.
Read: value=10 unit=mmHg
